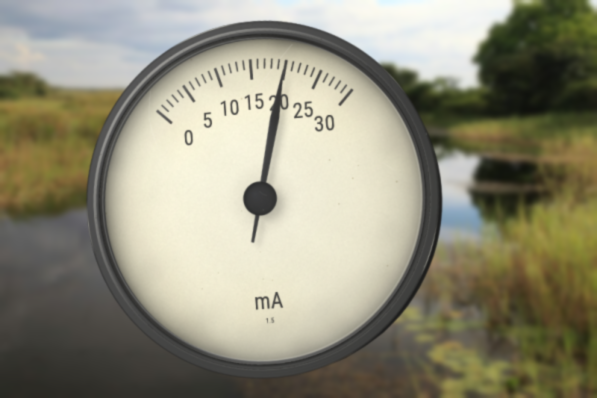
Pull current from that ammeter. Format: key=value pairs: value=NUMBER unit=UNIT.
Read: value=20 unit=mA
